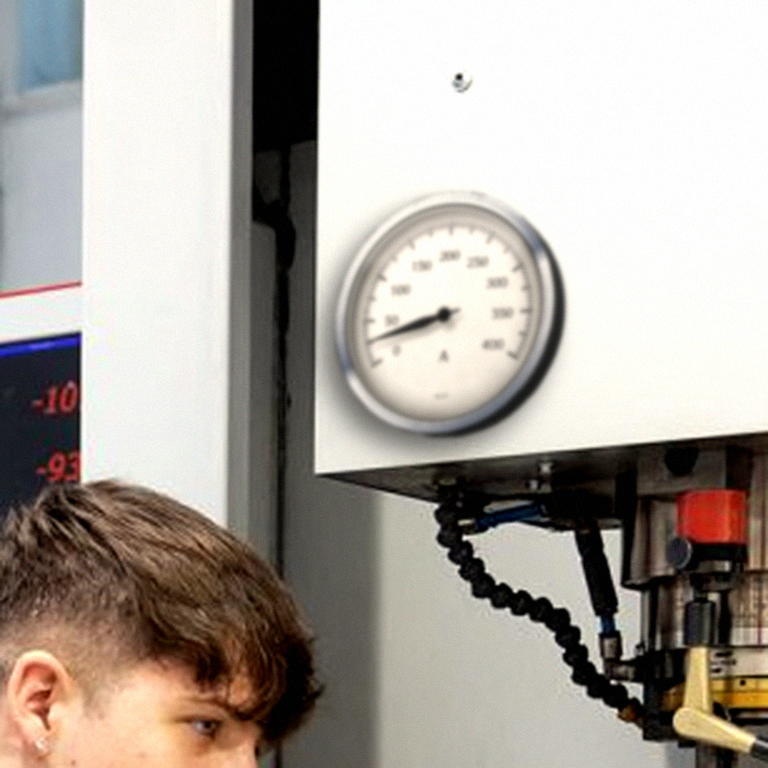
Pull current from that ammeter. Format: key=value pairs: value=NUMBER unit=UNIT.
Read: value=25 unit=A
